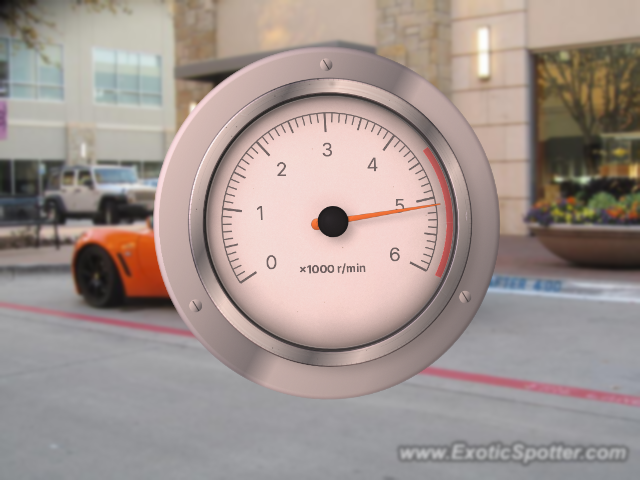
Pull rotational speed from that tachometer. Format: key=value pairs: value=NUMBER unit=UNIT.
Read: value=5100 unit=rpm
